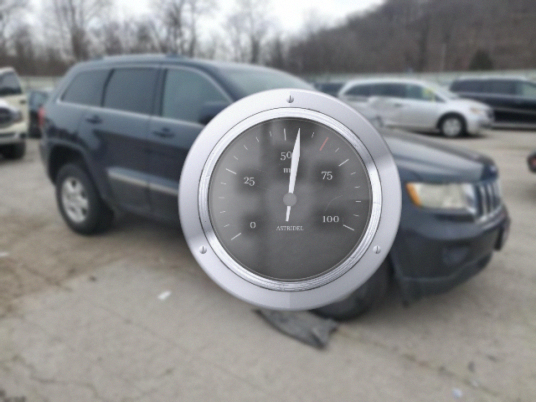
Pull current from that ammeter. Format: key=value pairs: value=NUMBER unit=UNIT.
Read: value=55 unit=mA
